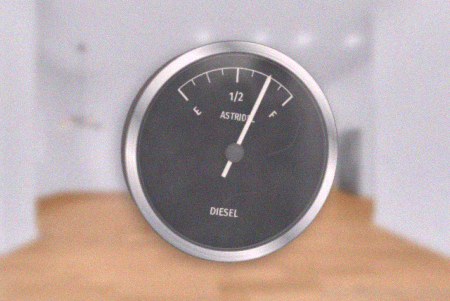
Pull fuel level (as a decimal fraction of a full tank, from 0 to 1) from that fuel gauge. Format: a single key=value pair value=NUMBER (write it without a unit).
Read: value=0.75
